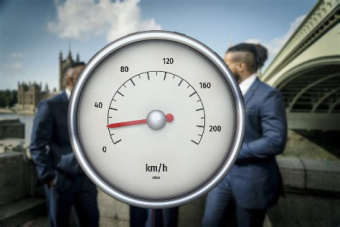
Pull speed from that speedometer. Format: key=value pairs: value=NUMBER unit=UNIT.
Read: value=20 unit=km/h
